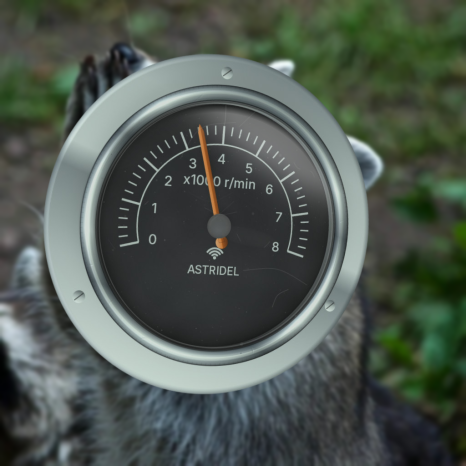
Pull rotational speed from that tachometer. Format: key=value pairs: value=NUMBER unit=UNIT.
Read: value=3400 unit=rpm
